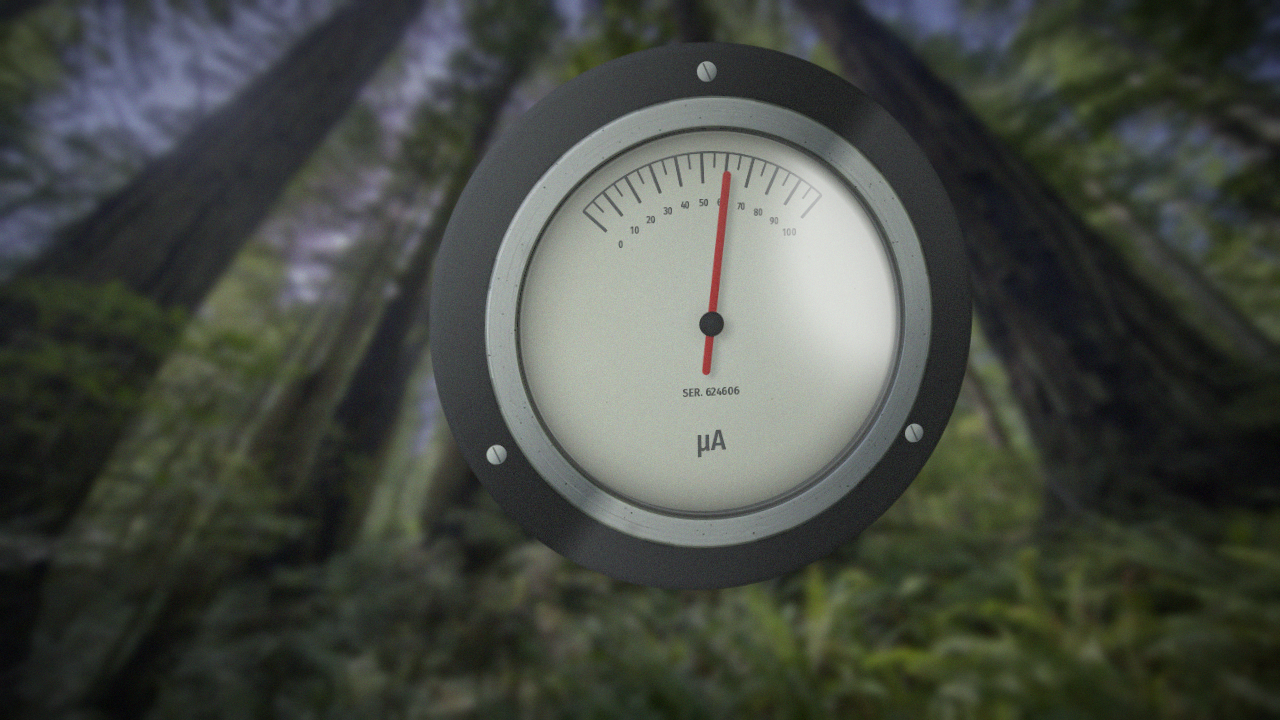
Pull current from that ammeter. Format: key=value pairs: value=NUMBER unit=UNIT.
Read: value=60 unit=µA
